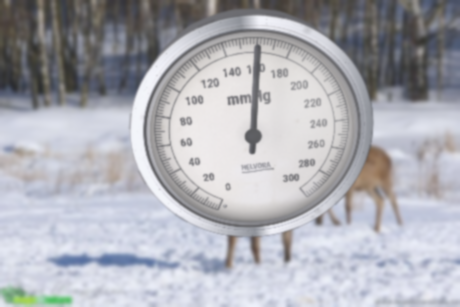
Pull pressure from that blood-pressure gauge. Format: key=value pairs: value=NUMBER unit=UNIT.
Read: value=160 unit=mmHg
